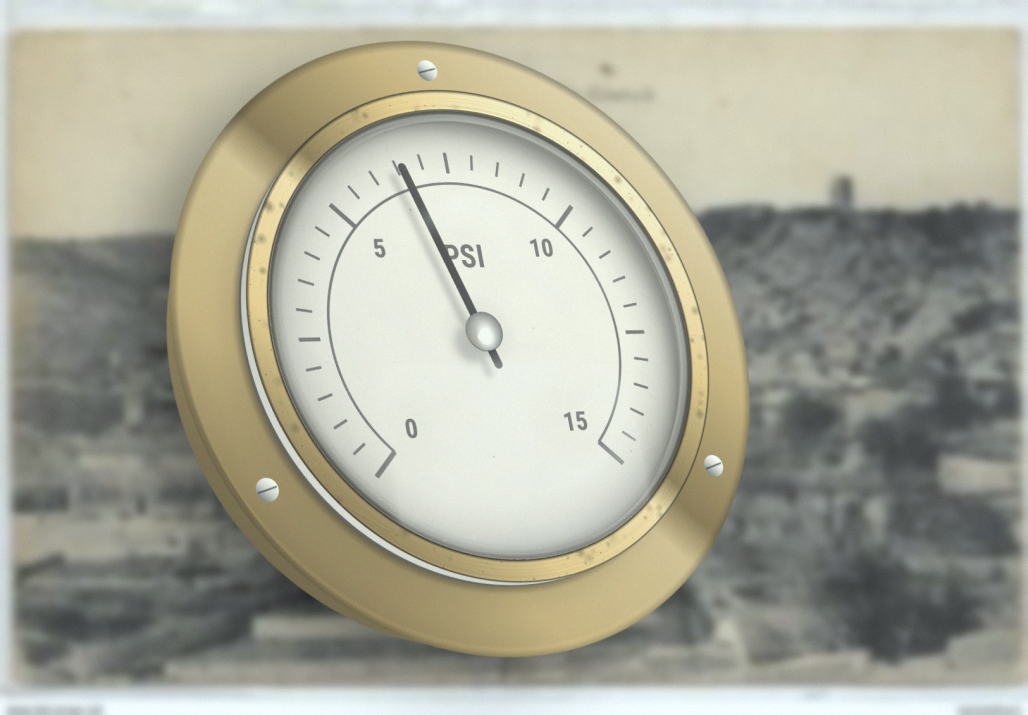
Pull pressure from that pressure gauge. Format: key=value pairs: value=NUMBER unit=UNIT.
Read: value=6.5 unit=psi
